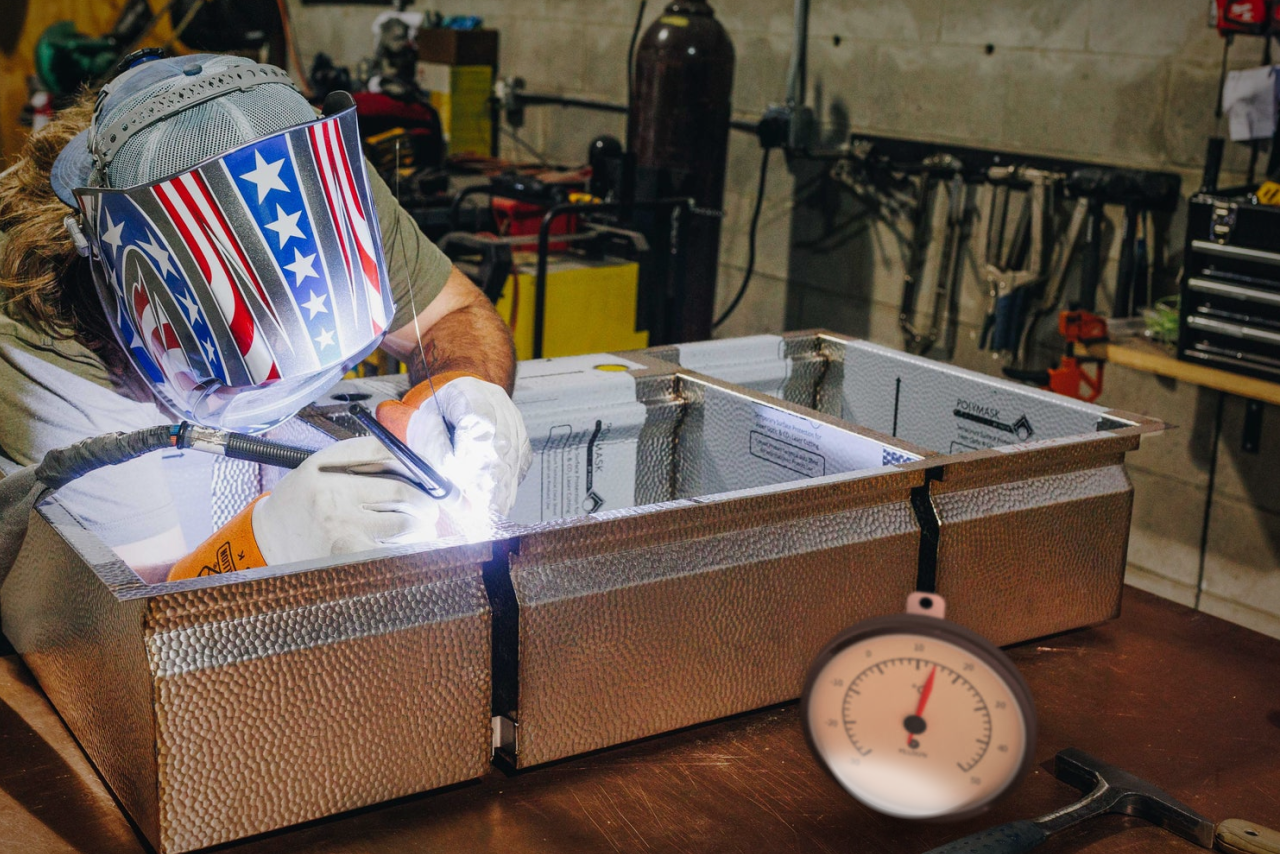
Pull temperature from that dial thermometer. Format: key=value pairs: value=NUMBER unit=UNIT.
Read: value=14 unit=°C
